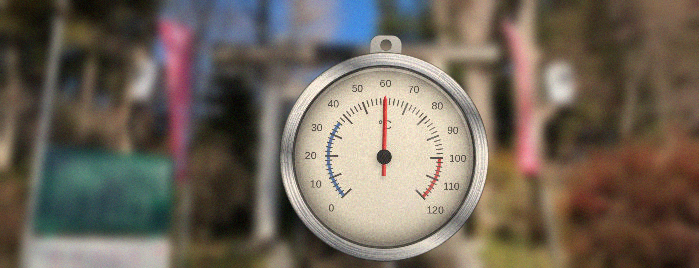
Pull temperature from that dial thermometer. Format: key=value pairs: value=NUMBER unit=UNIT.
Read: value=60 unit=°C
